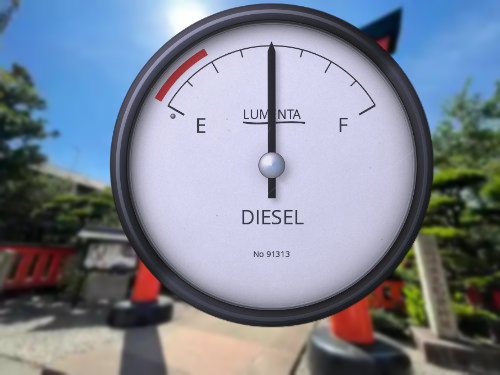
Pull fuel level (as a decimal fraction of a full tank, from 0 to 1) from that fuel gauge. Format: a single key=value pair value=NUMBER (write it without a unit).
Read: value=0.5
